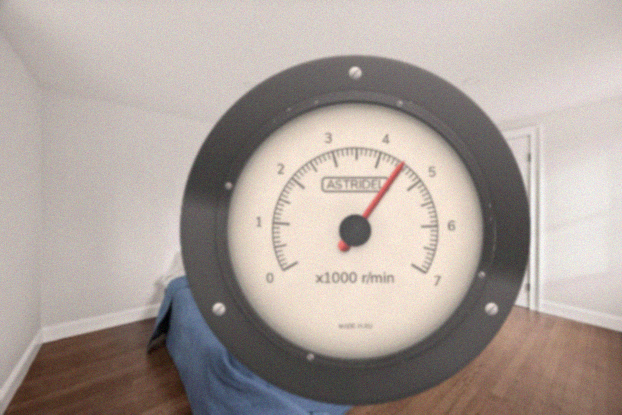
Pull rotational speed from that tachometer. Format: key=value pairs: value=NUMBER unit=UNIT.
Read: value=4500 unit=rpm
